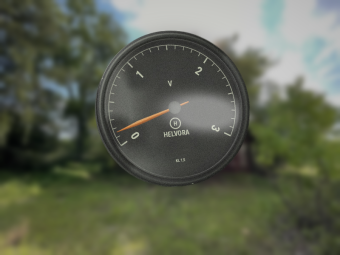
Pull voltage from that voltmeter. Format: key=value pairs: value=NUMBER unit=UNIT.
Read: value=0.15 unit=V
